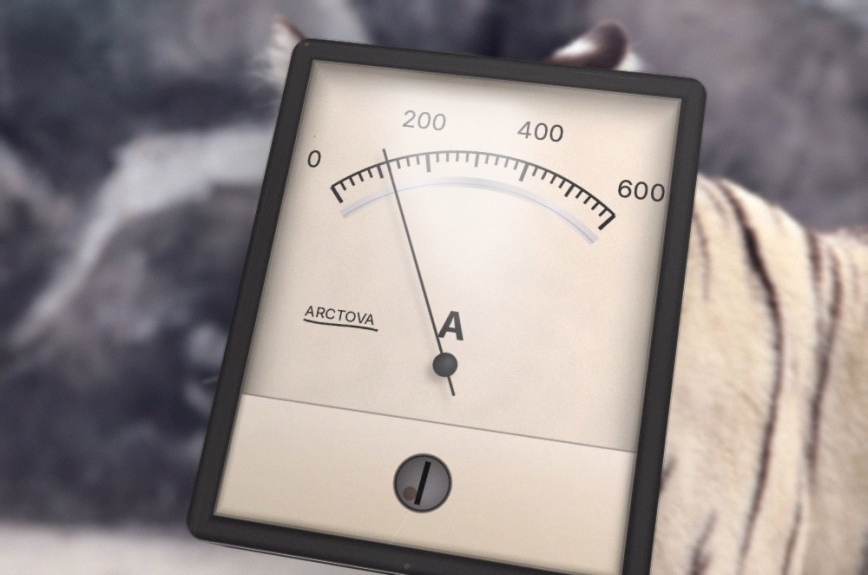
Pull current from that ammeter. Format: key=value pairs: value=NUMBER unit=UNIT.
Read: value=120 unit=A
